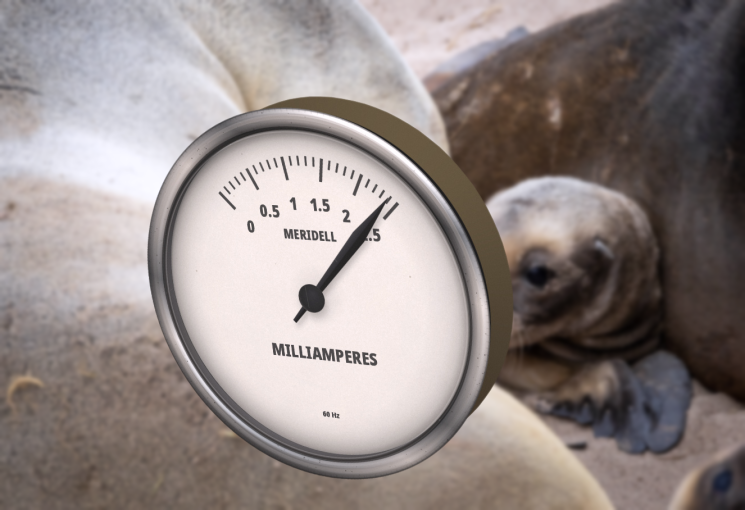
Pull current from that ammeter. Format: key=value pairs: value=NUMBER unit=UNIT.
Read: value=2.4 unit=mA
